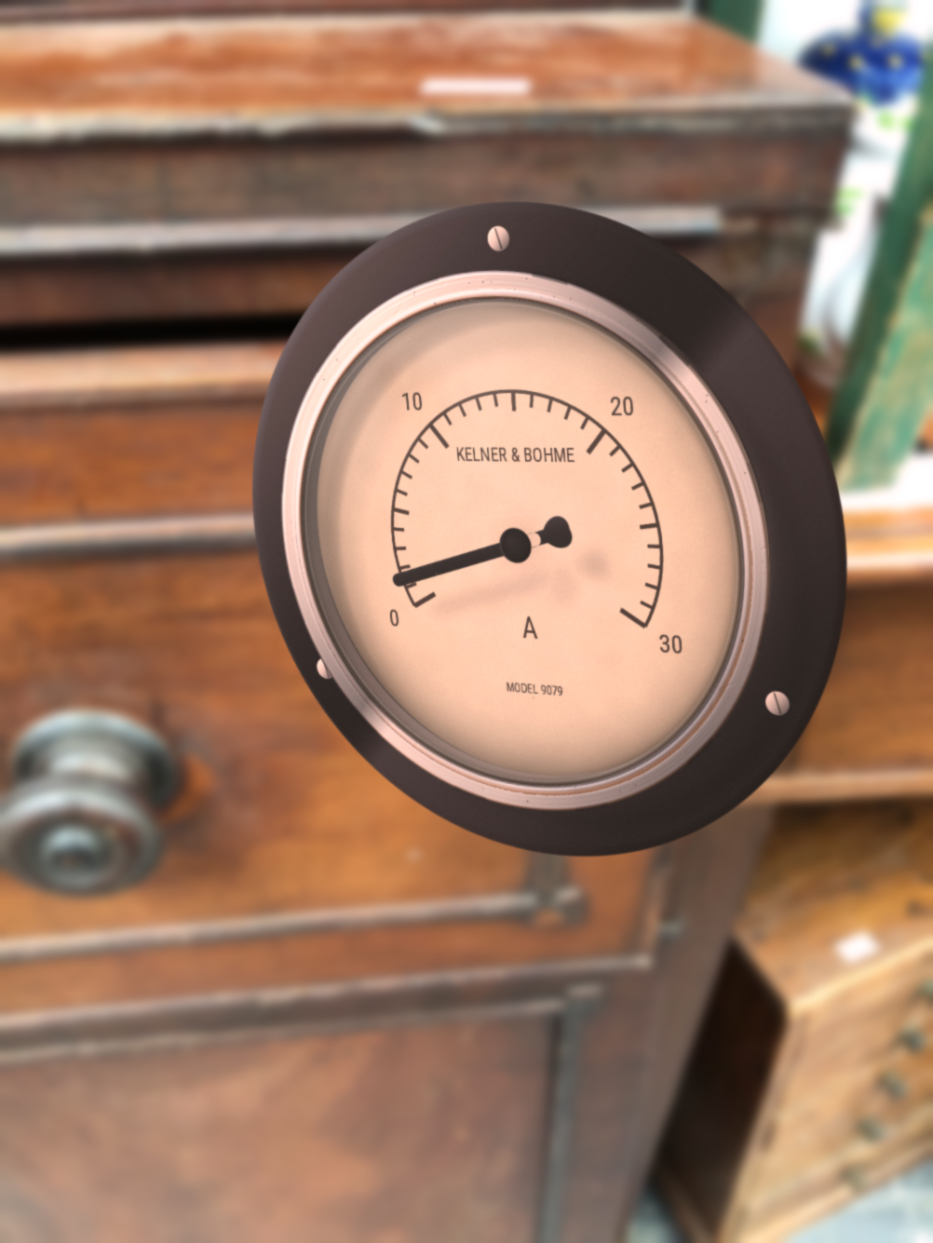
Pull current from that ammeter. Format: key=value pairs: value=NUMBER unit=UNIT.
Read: value=1.5 unit=A
